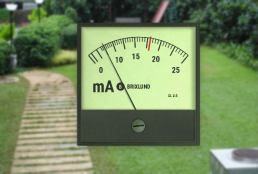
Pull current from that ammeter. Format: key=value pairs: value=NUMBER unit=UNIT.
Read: value=7.5 unit=mA
